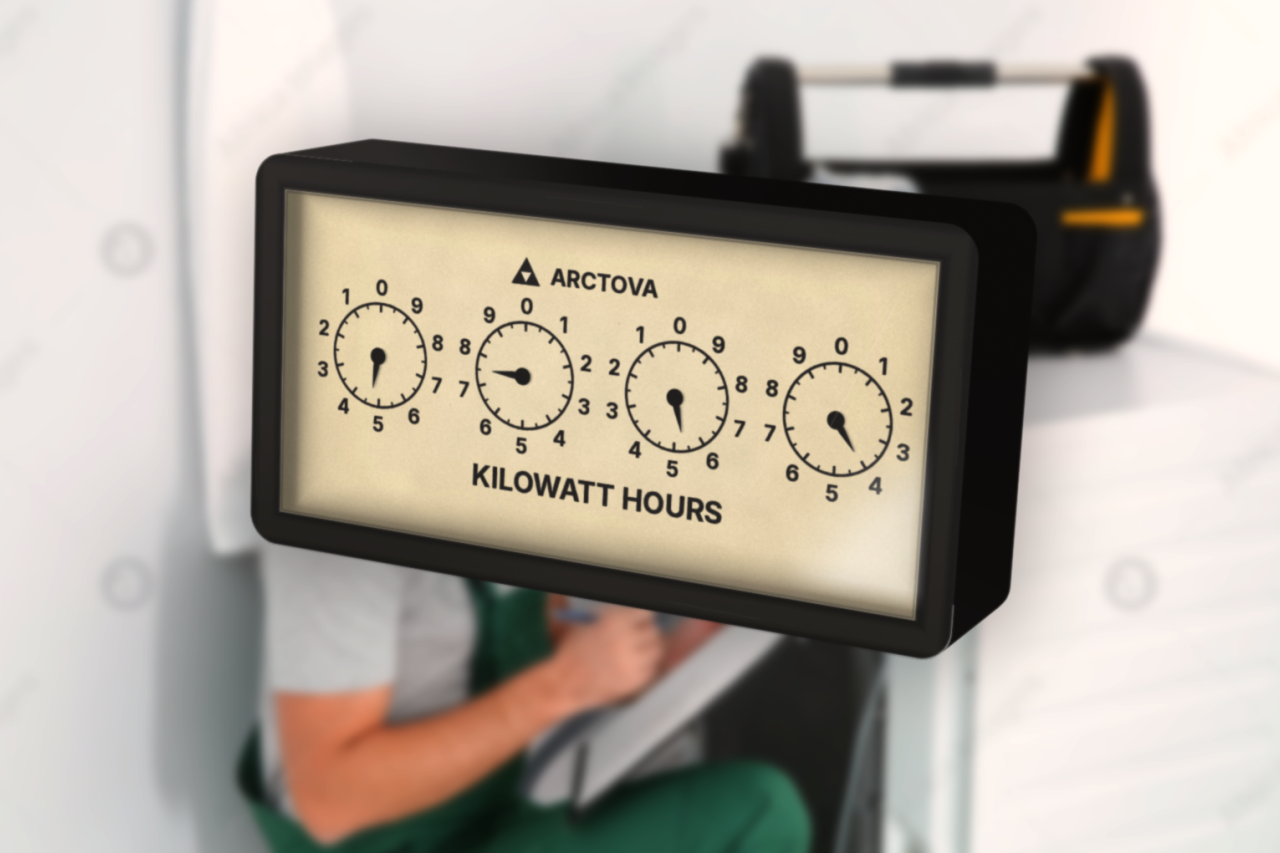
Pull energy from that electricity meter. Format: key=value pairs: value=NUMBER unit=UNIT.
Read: value=4754 unit=kWh
